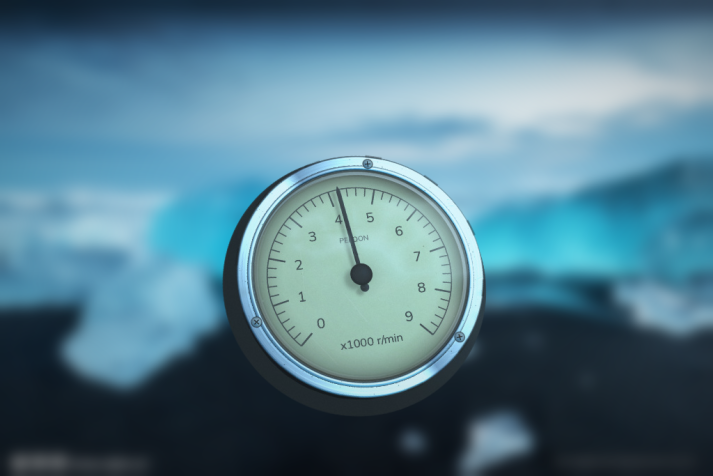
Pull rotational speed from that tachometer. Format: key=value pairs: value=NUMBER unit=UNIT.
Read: value=4200 unit=rpm
